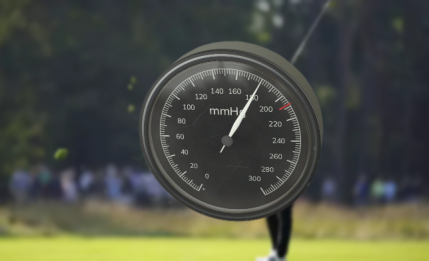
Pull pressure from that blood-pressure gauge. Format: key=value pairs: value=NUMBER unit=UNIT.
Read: value=180 unit=mmHg
